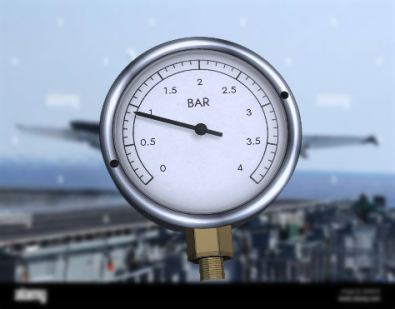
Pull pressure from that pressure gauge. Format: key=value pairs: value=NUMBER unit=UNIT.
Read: value=0.9 unit=bar
